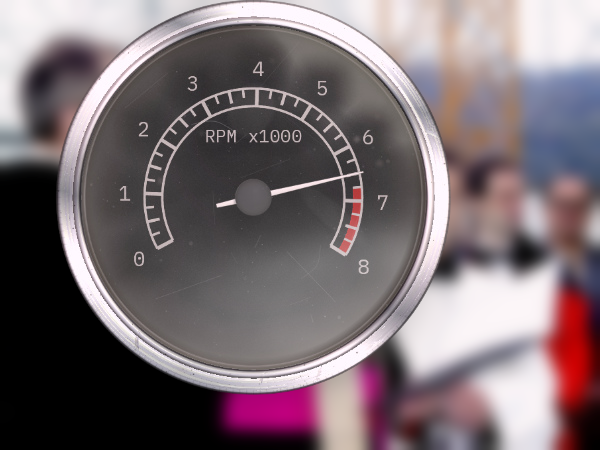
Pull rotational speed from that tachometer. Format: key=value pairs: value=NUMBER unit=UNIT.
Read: value=6500 unit=rpm
